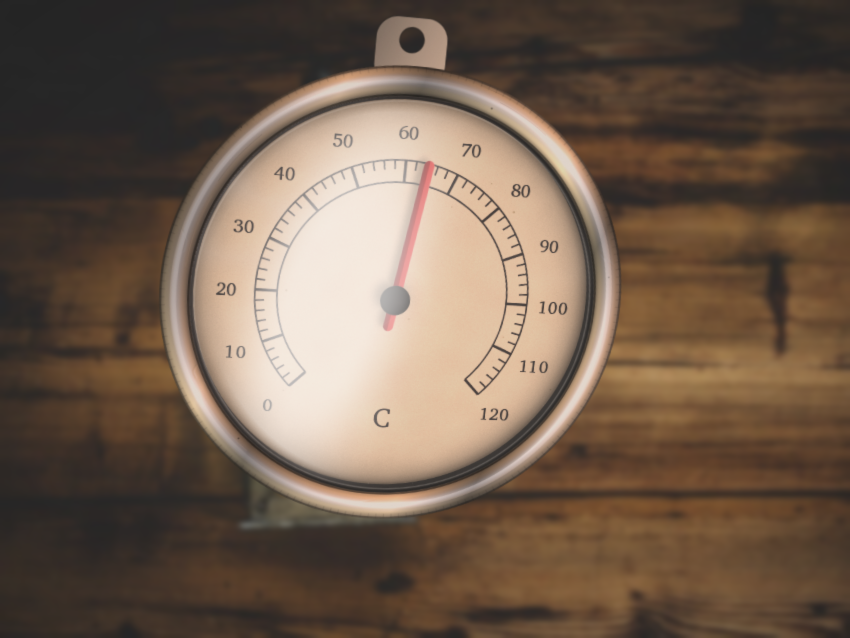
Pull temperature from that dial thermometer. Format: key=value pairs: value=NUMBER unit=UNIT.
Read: value=64 unit=°C
